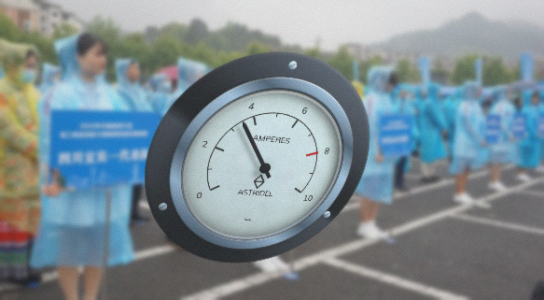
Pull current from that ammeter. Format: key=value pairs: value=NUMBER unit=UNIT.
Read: value=3.5 unit=A
